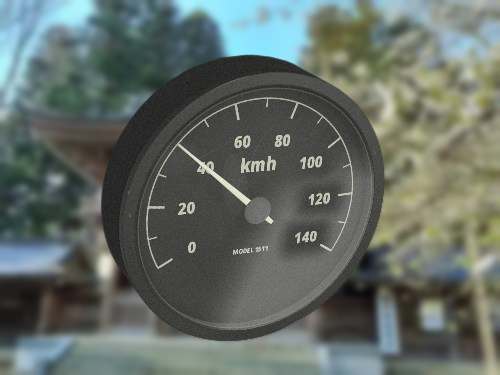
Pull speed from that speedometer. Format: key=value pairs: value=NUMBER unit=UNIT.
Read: value=40 unit=km/h
